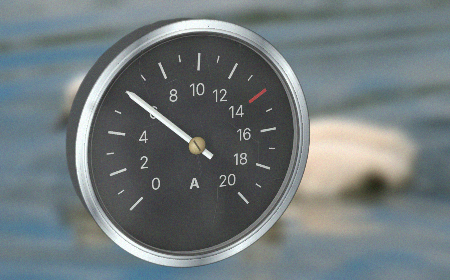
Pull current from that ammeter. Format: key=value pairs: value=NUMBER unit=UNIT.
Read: value=6 unit=A
